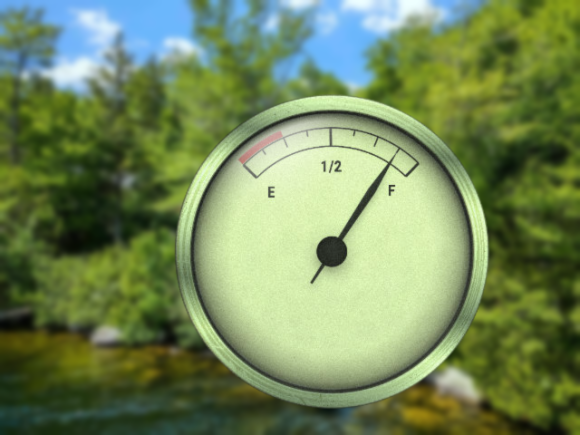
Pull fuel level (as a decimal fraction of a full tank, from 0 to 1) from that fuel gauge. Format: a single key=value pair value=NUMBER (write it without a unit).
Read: value=0.875
